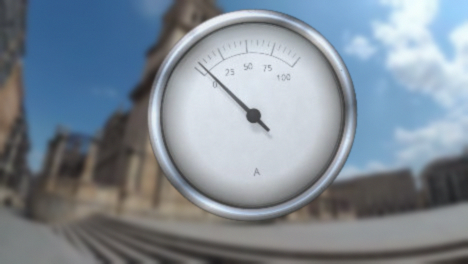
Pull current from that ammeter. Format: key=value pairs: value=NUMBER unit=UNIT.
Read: value=5 unit=A
